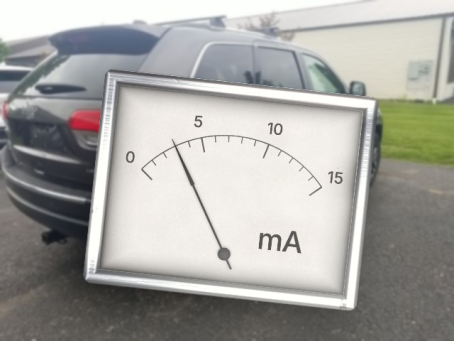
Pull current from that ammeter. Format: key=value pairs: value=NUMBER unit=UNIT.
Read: value=3 unit=mA
